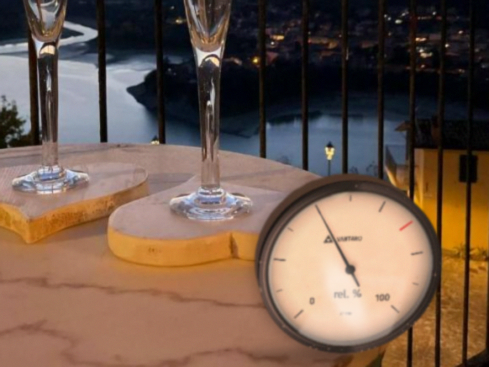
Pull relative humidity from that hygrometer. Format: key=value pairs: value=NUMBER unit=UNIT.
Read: value=40 unit=%
